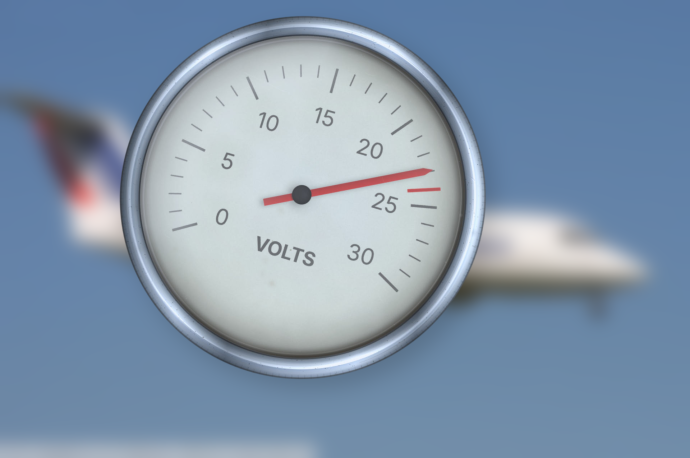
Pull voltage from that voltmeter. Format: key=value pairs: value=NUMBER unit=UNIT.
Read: value=23 unit=V
